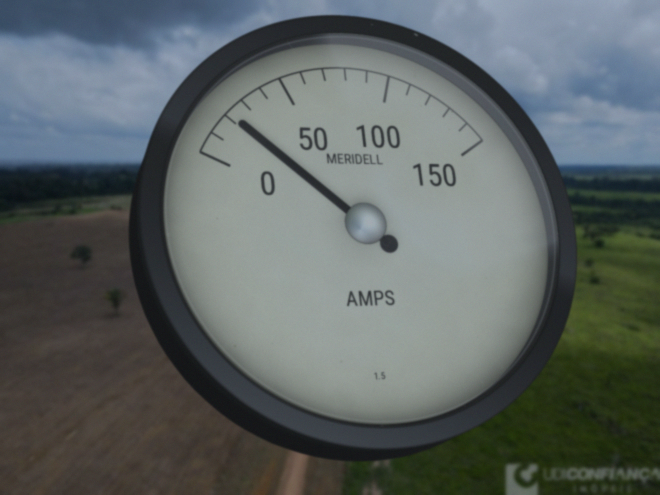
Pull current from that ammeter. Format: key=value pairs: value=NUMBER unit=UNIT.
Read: value=20 unit=A
